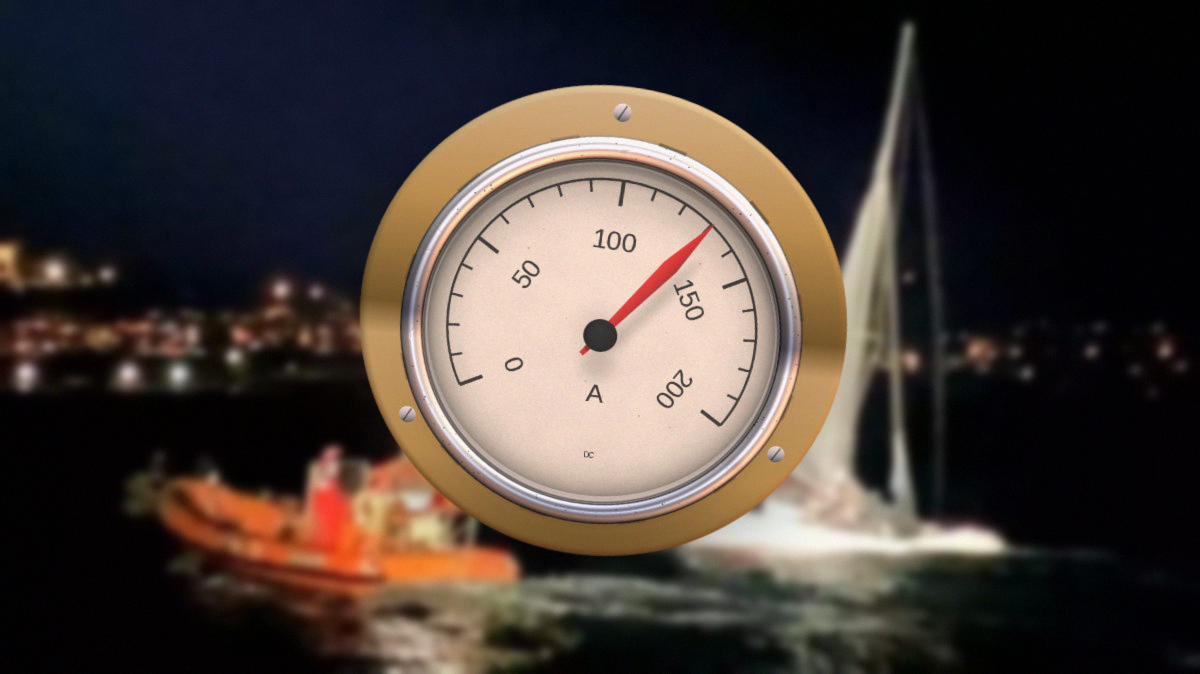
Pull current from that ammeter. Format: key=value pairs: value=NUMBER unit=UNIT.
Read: value=130 unit=A
